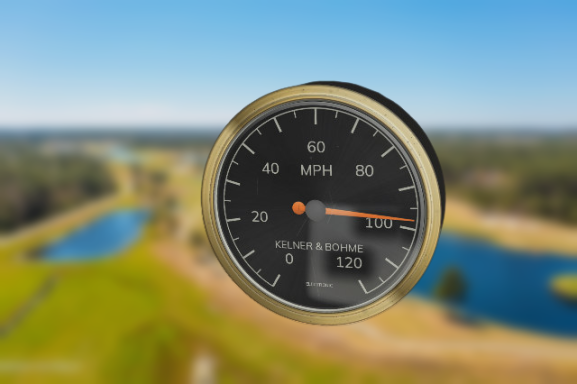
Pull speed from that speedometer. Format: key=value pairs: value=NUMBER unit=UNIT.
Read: value=97.5 unit=mph
